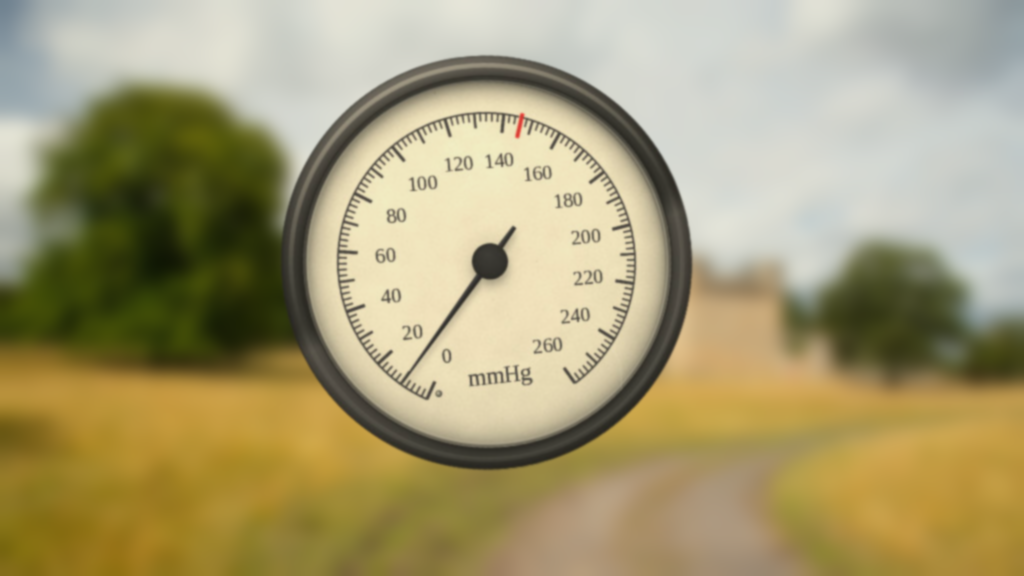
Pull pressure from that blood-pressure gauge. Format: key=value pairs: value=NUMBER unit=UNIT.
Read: value=10 unit=mmHg
